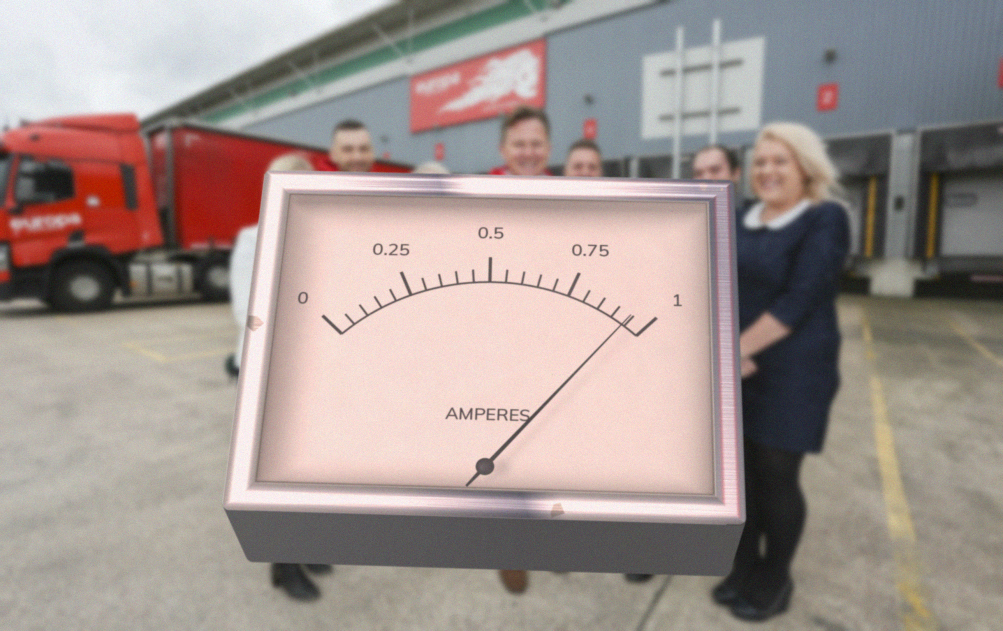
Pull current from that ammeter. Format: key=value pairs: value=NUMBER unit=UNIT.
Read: value=0.95 unit=A
